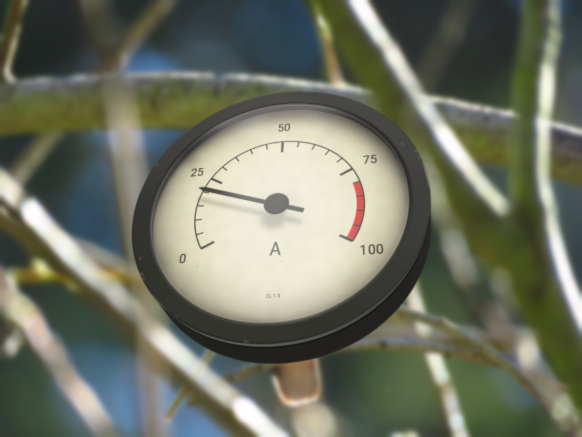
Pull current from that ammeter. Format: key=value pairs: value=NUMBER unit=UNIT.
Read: value=20 unit=A
